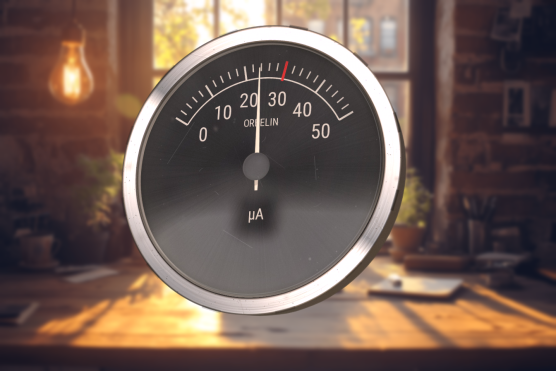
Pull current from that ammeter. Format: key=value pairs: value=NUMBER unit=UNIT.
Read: value=24 unit=µA
